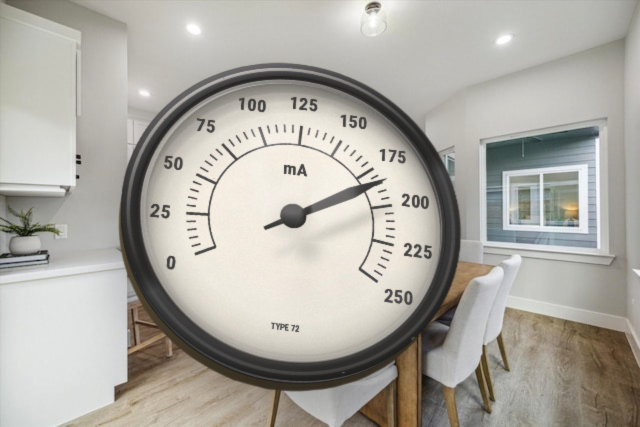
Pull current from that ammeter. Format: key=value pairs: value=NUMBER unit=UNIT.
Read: value=185 unit=mA
